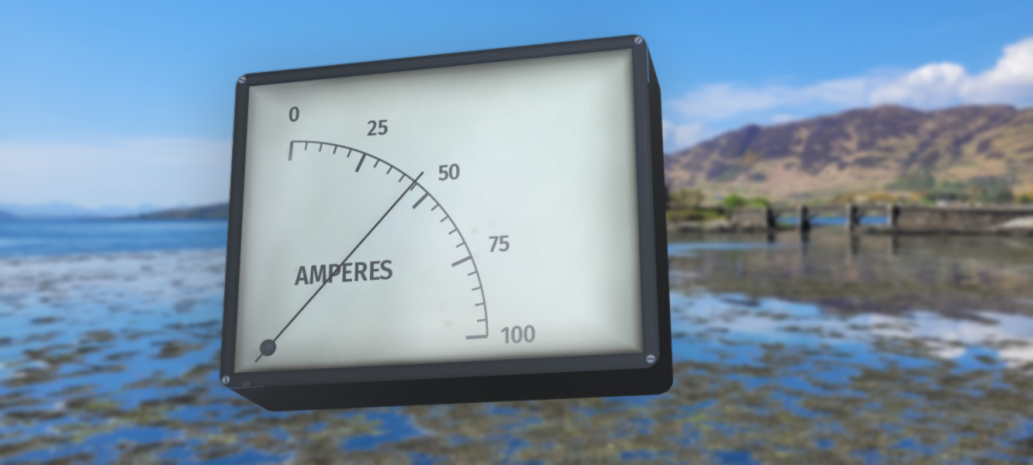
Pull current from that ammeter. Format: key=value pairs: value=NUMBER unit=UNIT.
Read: value=45 unit=A
